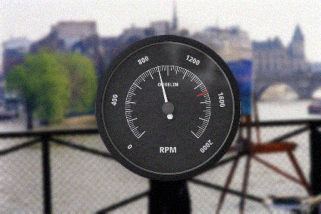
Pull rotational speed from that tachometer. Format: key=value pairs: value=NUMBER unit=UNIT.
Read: value=900 unit=rpm
